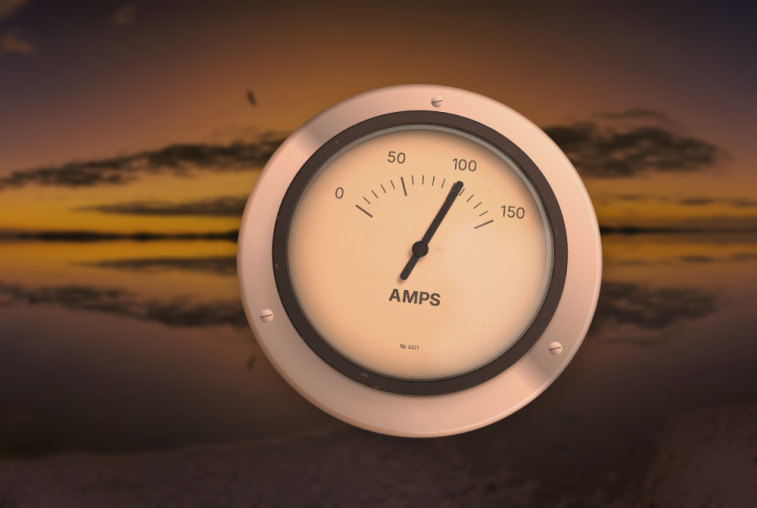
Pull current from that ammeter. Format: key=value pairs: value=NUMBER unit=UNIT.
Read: value=105 unit=A
